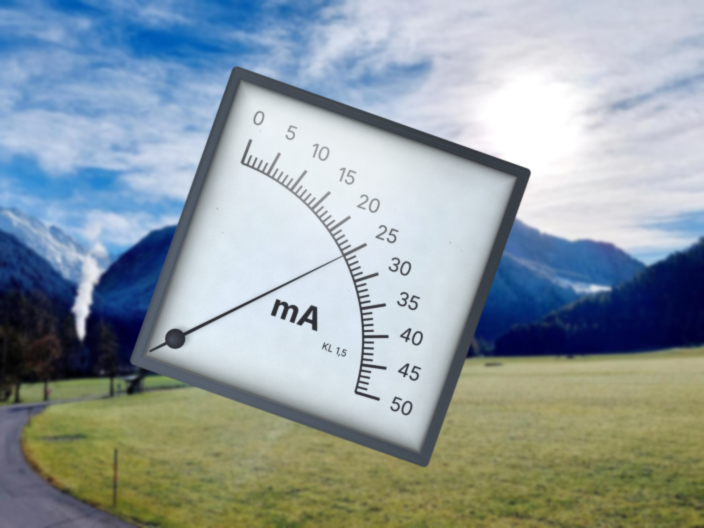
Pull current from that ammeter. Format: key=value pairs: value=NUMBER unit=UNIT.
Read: value=25 unit=mA
